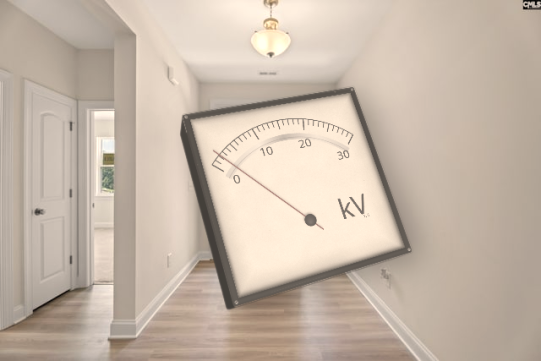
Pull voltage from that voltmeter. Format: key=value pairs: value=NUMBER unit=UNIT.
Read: value=2 unit=kV
